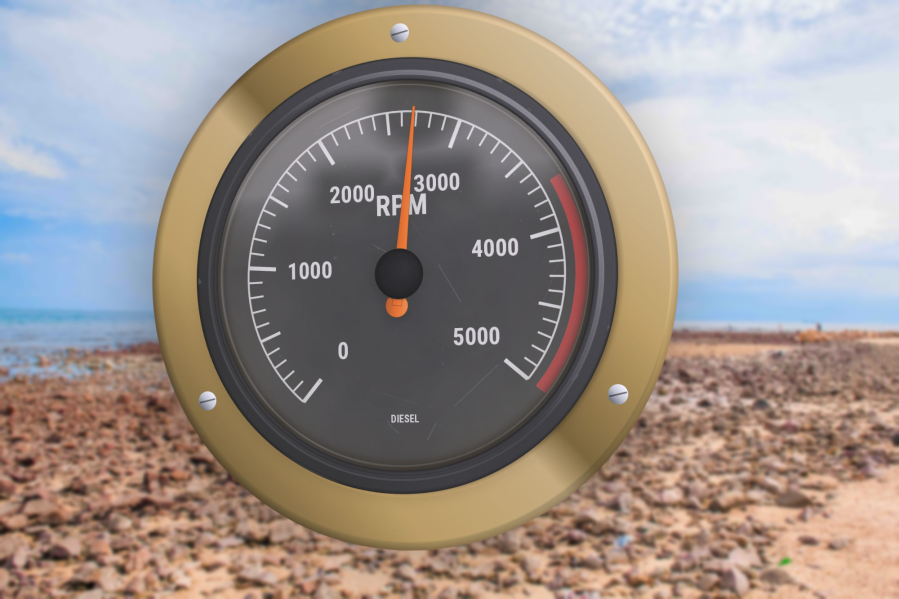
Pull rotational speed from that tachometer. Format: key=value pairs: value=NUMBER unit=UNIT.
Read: value=2700 unit=rpm
